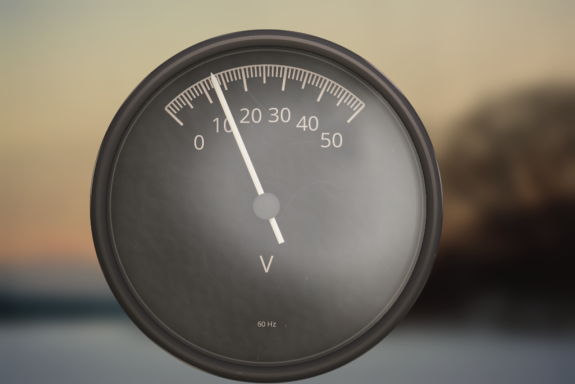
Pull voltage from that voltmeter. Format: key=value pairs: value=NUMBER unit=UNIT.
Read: value=13 unit=V
